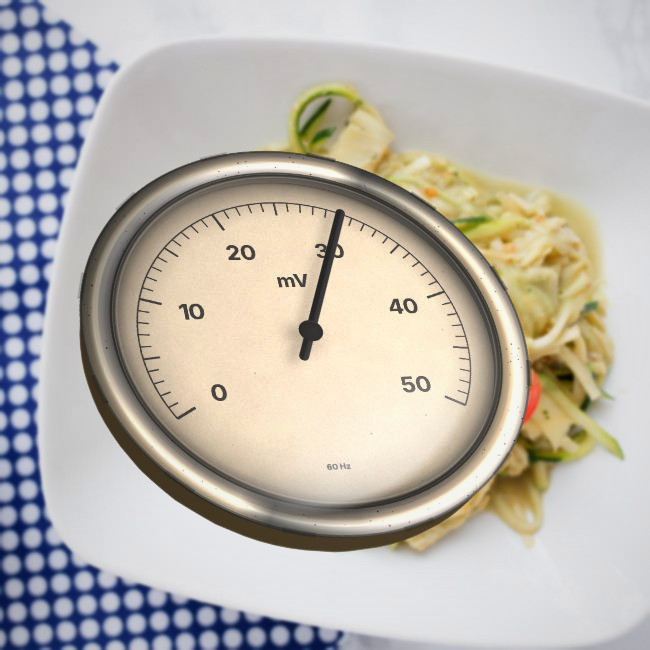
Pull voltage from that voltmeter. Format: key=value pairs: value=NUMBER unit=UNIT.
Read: value=30 unit=mV
